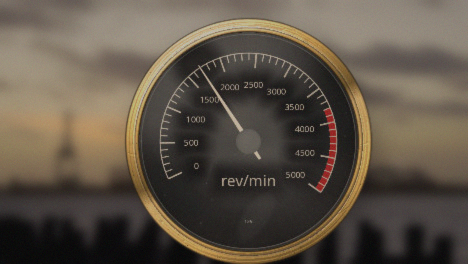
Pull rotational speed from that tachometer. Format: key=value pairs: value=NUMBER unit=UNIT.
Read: value=1700 unit=rpm
